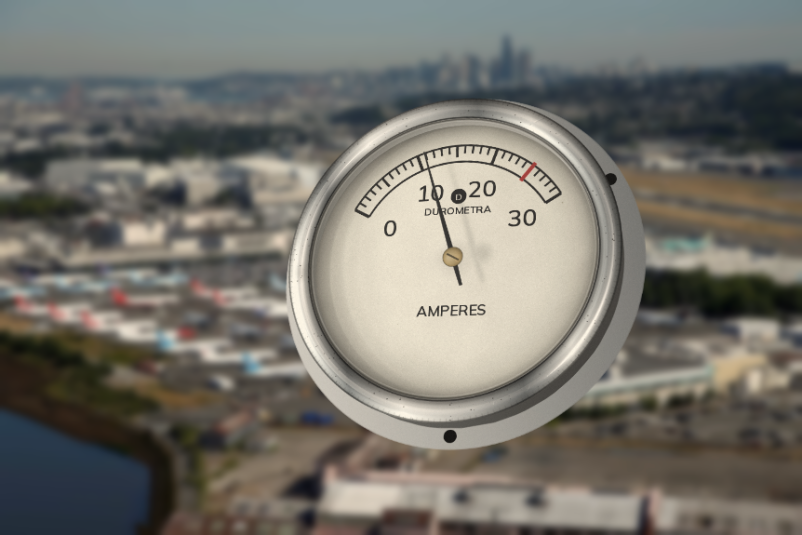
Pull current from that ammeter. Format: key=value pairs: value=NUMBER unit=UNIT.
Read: value=11 unit=A
